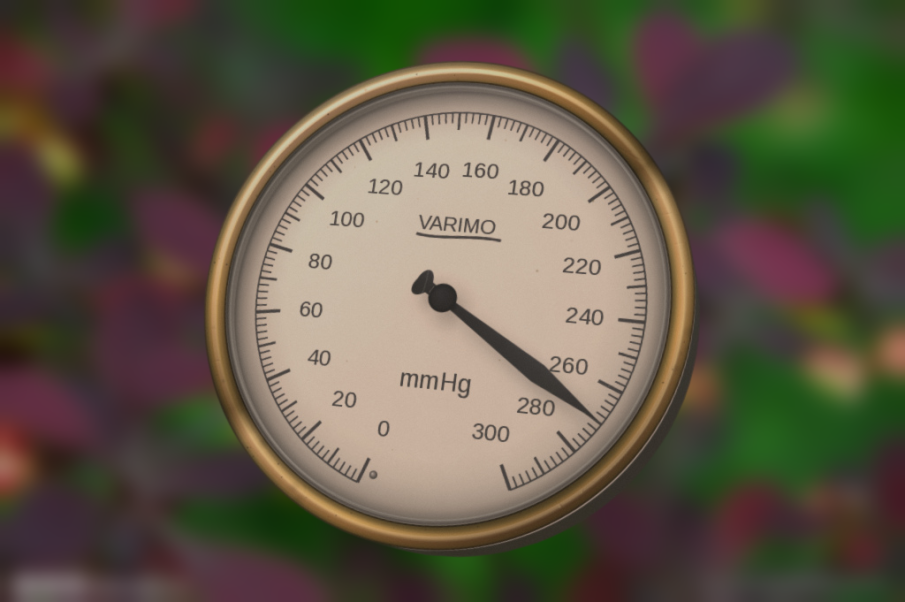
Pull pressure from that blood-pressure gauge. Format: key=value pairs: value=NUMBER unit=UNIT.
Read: value=270 unit=mmHg
